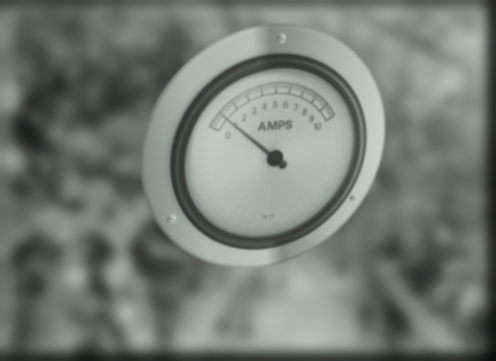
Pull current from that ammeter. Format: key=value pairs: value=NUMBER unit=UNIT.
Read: value=1 unit=A
